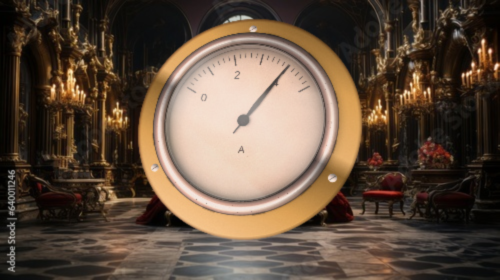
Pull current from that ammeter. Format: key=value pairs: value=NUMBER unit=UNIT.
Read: value=4 unit=A
